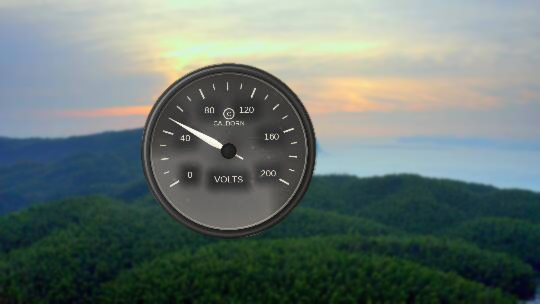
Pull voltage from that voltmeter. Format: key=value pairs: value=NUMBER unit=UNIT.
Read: value=50 unit=V
